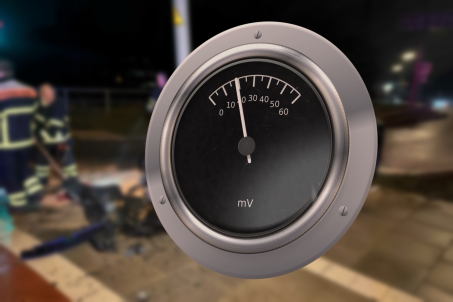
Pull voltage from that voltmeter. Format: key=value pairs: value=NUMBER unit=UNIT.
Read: value=20 unit=mV
